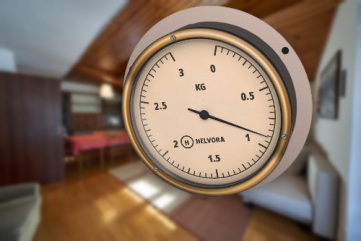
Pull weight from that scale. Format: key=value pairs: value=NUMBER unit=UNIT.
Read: value=0.9 unit=kg
